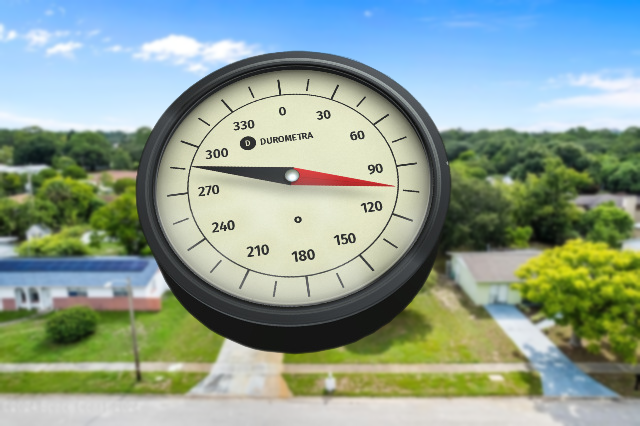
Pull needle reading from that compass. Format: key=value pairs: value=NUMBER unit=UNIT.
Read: value=105 unit=°
